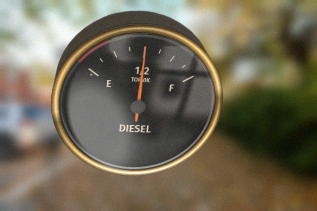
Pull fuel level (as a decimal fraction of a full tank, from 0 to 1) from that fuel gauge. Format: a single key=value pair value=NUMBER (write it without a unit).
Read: value=0.5
